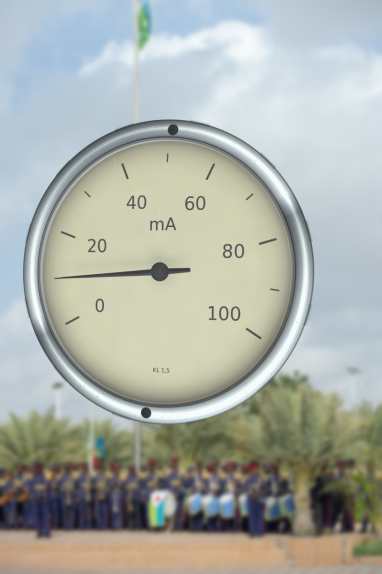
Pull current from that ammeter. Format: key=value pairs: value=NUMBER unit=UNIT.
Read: value=10 unit=mA
